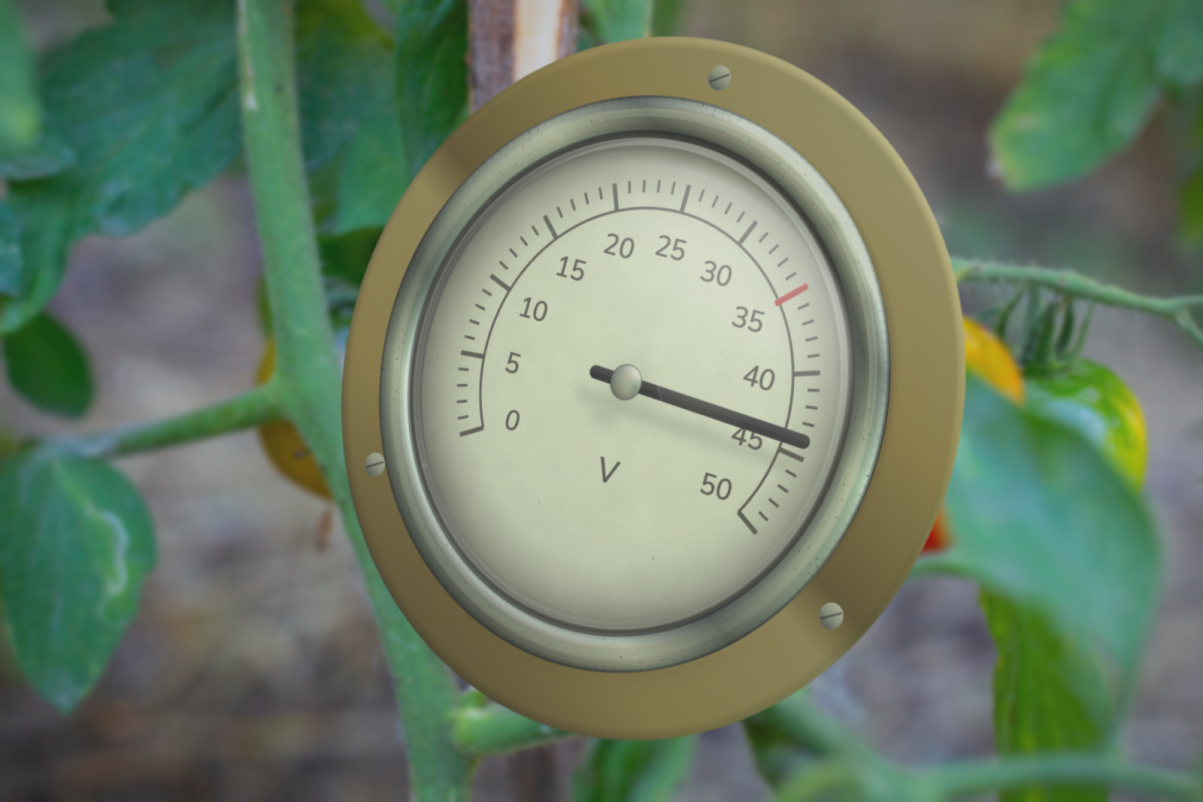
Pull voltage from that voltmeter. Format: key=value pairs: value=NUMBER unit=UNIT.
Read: value=44 unit=V
